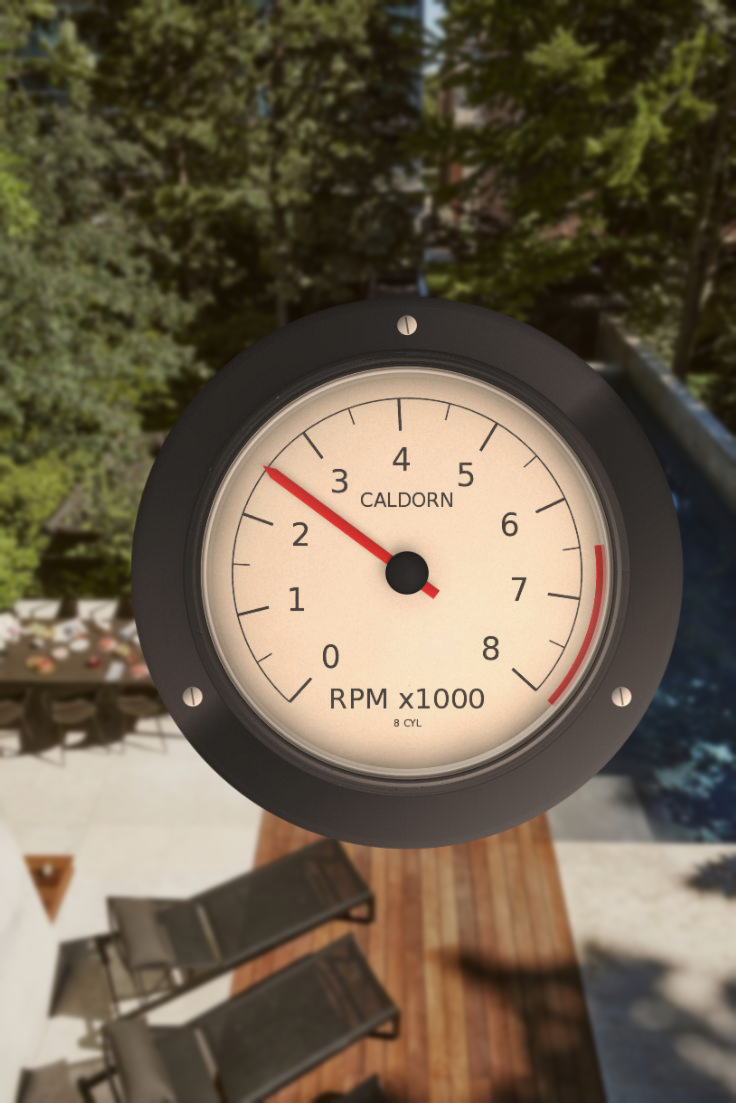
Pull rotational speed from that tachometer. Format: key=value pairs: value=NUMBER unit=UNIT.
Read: value=2500 unit=rpm
